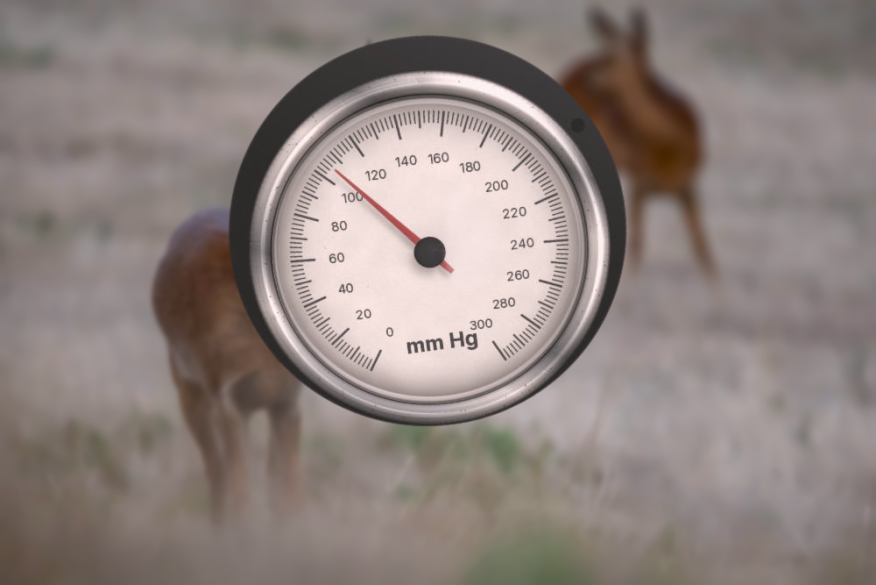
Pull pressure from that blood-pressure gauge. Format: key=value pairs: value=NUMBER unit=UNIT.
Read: value=106 unit=mmHg
